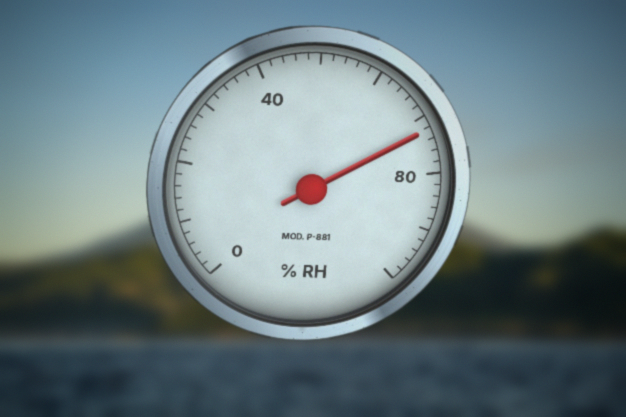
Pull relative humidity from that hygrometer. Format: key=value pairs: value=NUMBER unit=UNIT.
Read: value=72 unit=%
